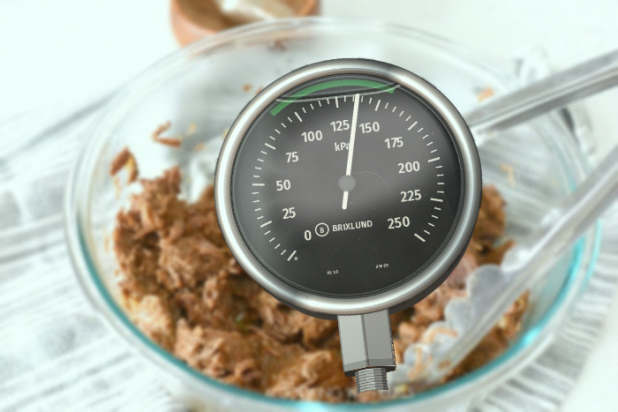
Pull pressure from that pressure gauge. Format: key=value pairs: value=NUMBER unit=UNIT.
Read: value=137.5 unit=kPa
